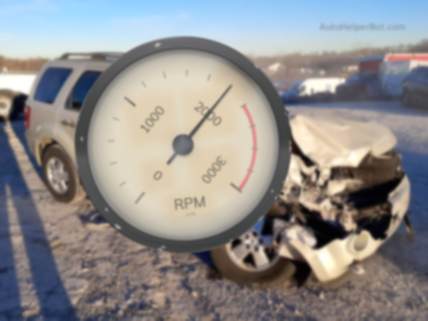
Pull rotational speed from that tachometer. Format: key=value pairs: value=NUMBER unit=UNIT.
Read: value=2000 unit=rpm
